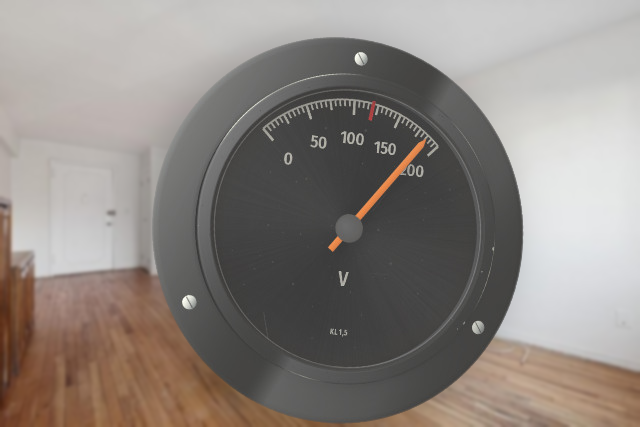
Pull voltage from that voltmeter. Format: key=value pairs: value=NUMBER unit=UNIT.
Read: value=185 unit=V
